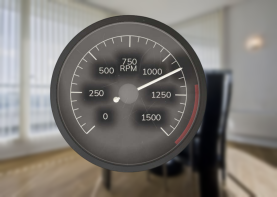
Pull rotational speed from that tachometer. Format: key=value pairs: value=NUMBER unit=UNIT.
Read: value=1100 unit=rpm
